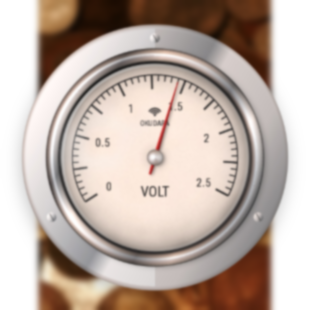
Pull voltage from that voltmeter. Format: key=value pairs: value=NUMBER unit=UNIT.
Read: value=1.45 unit=V
